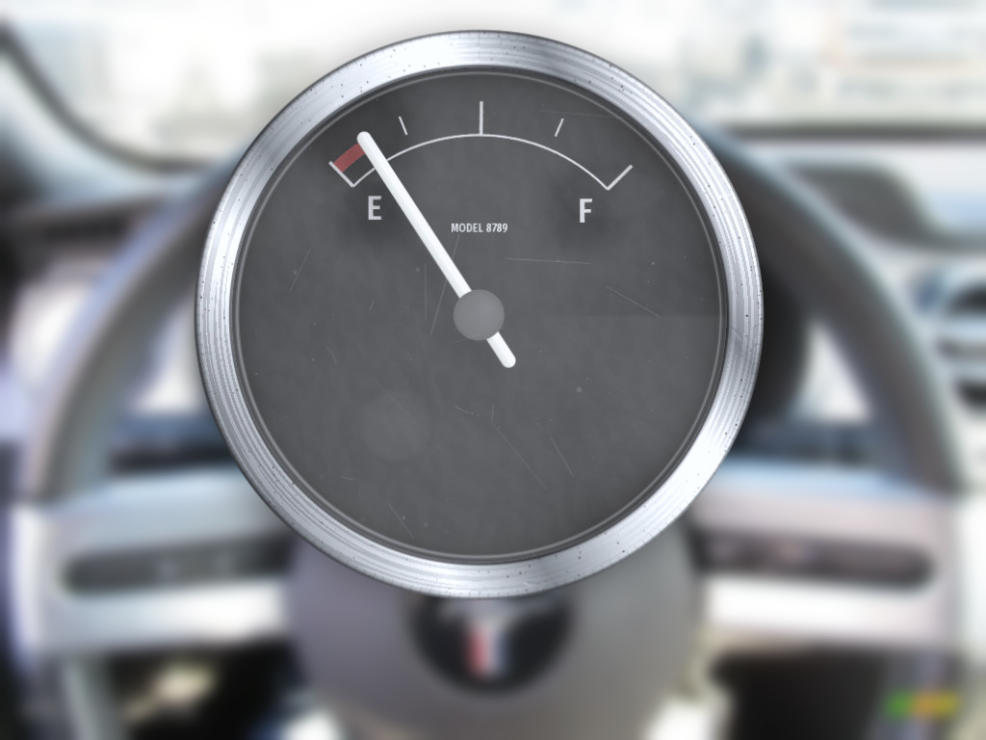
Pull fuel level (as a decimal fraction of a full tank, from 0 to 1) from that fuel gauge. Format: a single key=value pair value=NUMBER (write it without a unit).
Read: value=0.125
